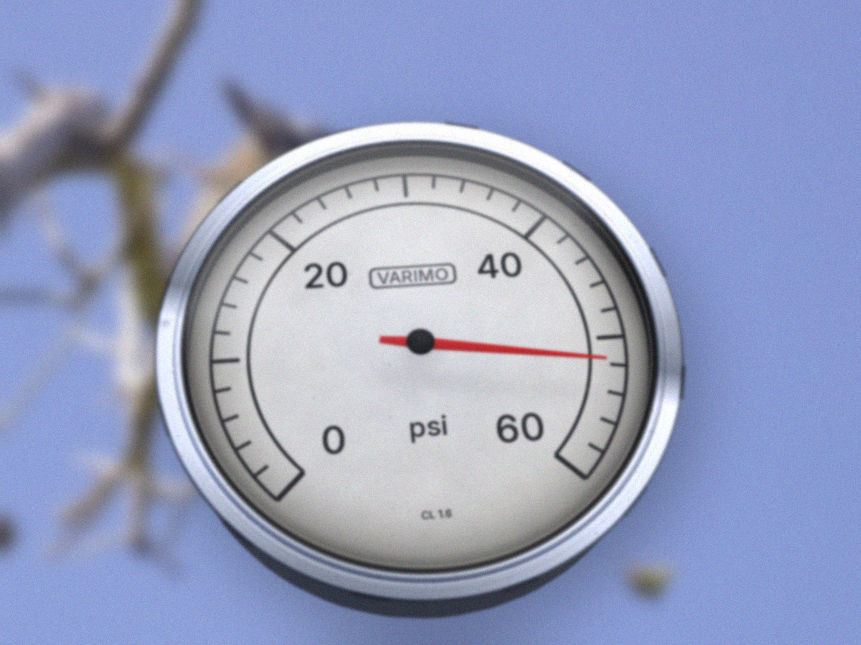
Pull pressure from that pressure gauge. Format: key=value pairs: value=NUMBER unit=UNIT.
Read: value=52 unit=psi
